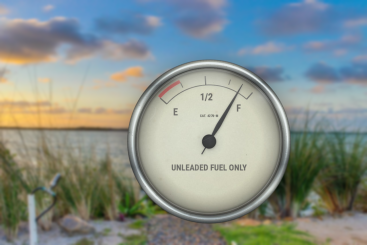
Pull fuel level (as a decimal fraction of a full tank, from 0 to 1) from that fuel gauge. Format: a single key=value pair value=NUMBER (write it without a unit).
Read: value=0.875
